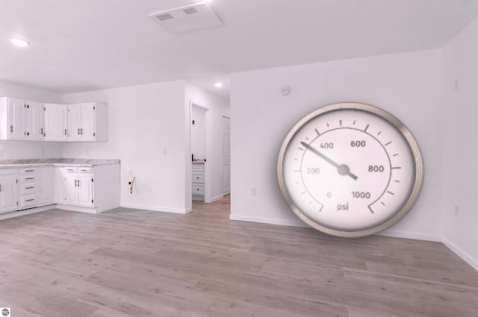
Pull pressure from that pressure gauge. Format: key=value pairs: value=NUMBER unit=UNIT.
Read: value=325 unit=psi
